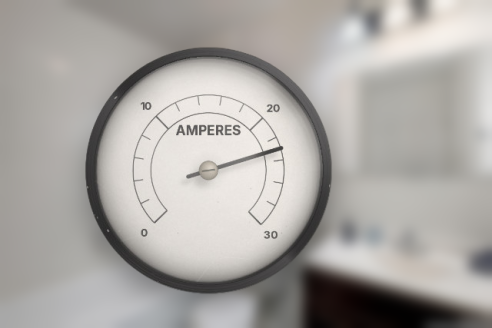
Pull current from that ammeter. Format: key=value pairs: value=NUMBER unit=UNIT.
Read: value=23 unit=A
